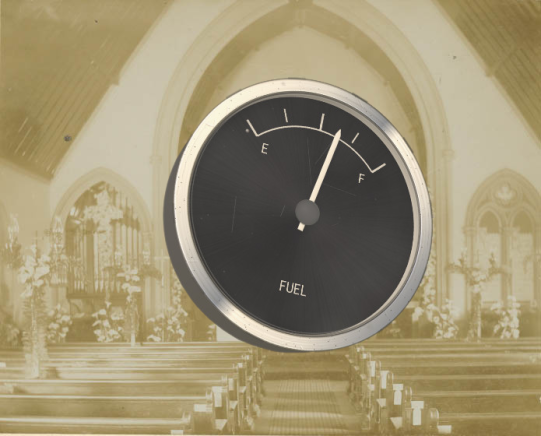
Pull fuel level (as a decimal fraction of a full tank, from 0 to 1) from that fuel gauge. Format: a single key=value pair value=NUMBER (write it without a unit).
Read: value=0.625
